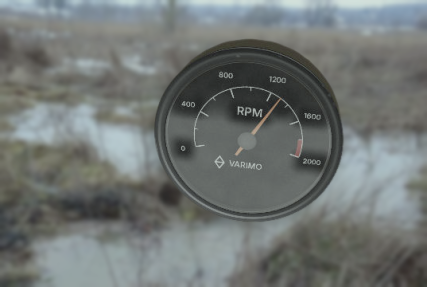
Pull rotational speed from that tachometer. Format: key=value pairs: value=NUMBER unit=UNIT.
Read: value=1300 unit=rpm
